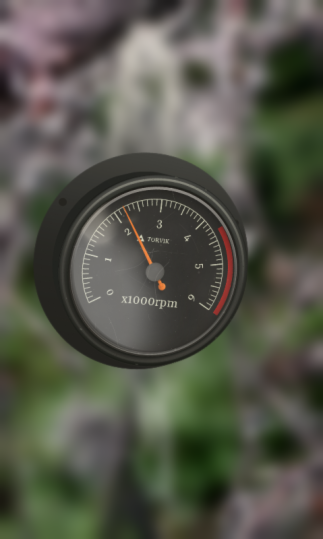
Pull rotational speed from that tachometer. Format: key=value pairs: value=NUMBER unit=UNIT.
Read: value=2200 unit=rpm
